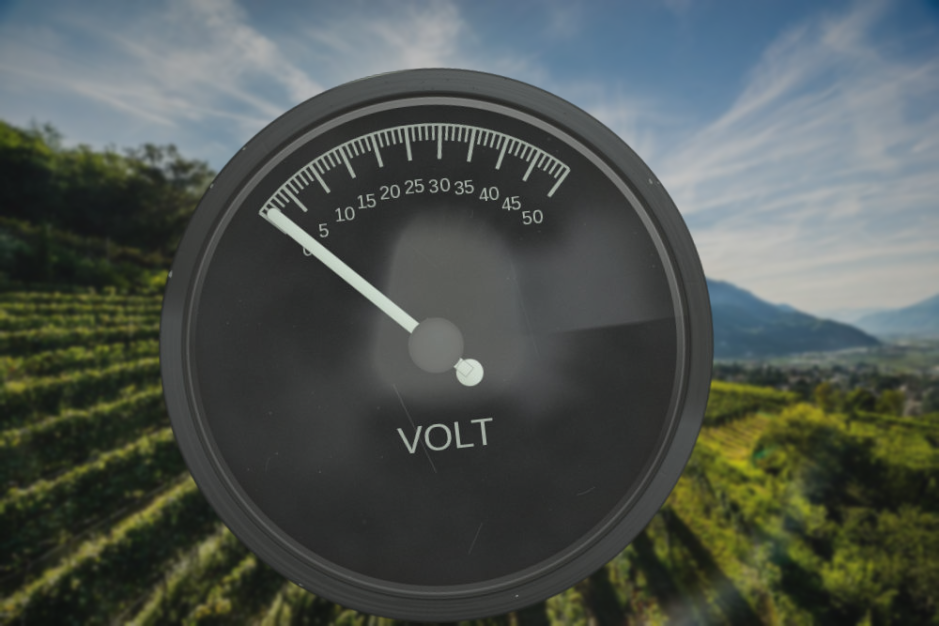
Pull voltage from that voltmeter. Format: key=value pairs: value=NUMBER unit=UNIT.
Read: value=1 unit=V
